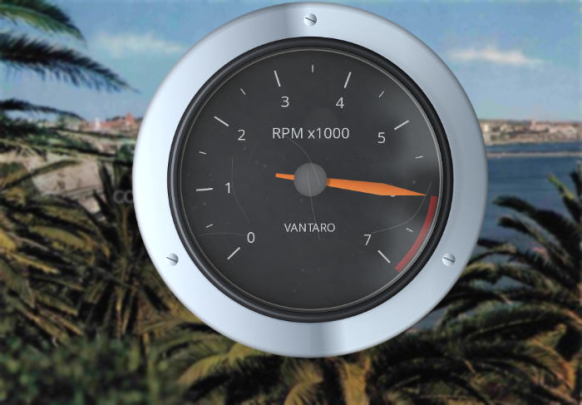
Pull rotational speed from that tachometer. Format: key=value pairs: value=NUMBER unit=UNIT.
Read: value=6000 unit=rpm
